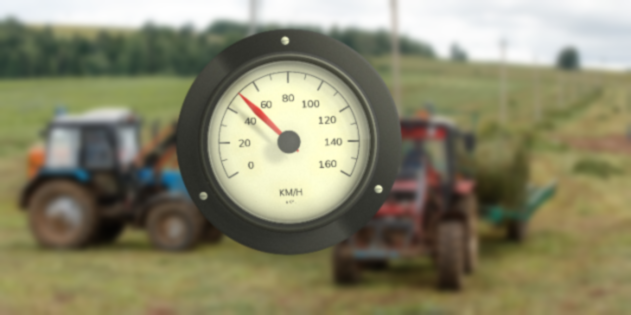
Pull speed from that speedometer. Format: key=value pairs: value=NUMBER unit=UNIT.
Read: value=50 unit=km/h
